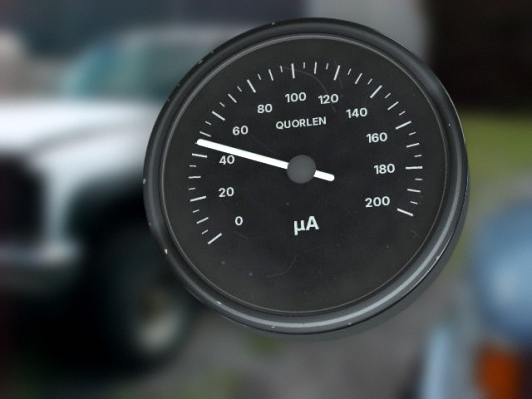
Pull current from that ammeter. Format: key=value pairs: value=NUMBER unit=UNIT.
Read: value=45 unit=µA
